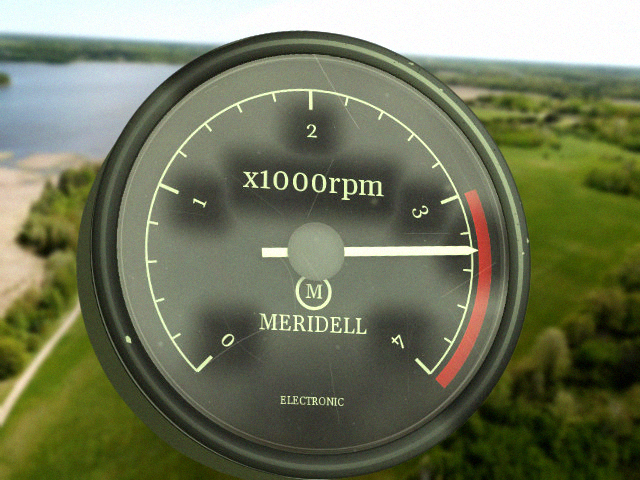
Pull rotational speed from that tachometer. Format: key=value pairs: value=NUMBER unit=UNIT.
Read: value=3300 unit=rpm
